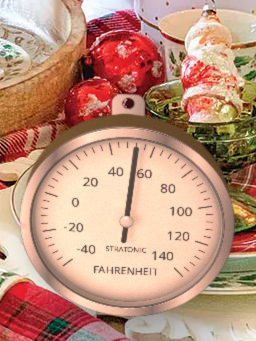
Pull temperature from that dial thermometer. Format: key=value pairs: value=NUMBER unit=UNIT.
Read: value=52 unit=°F
